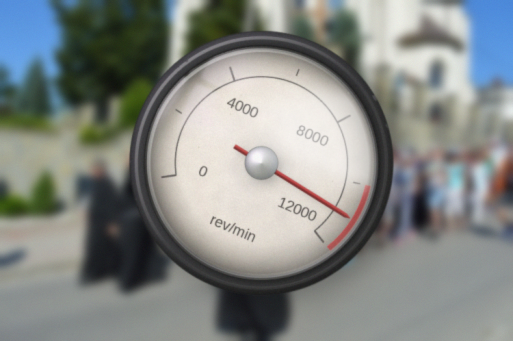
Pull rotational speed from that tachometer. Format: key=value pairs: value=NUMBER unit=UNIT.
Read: value=11000 unit=rpm
